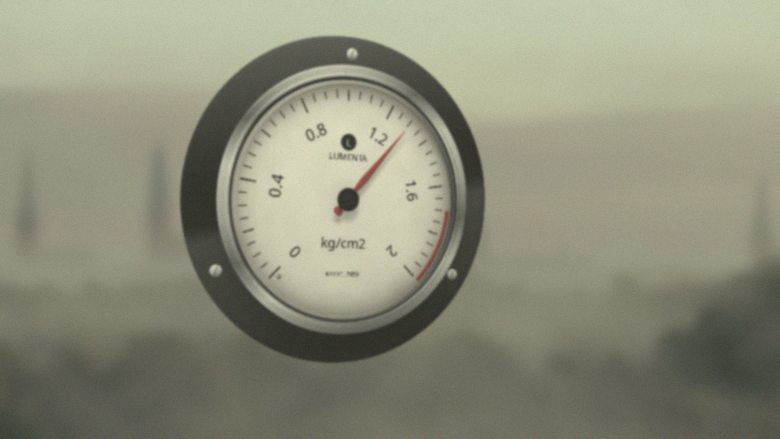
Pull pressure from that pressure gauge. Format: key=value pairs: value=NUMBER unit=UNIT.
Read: value=1.3 unit=kg/cm²
